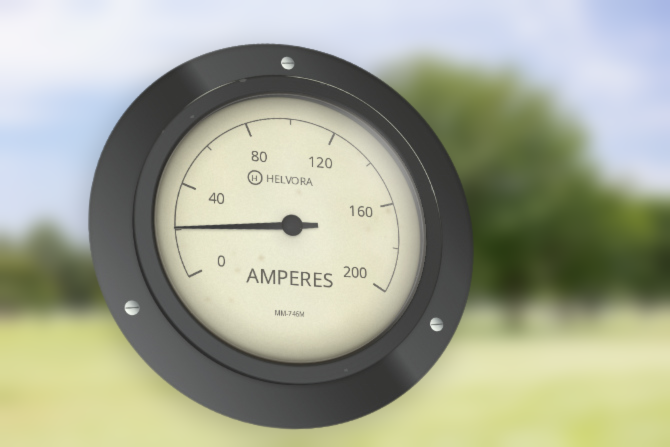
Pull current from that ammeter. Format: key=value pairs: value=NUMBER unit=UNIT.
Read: value=20 unit=A
